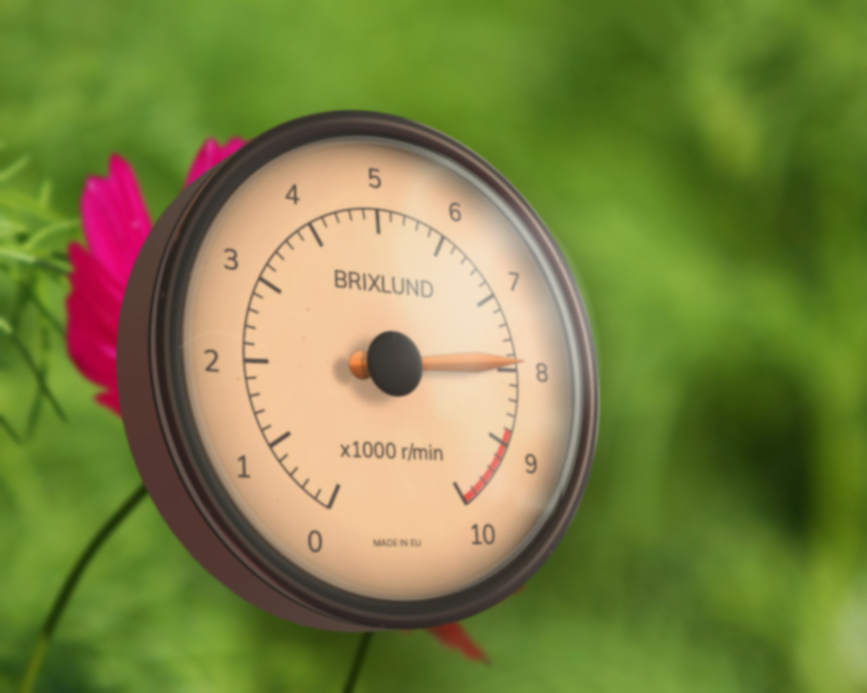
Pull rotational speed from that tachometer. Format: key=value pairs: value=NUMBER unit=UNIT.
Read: value=7900 unit=rpm
